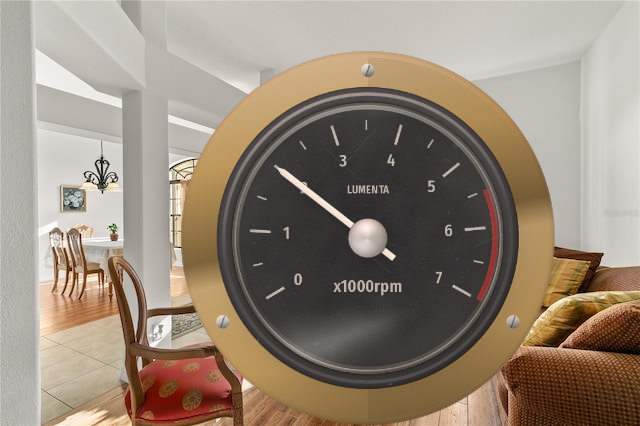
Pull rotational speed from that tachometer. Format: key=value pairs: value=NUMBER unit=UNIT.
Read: value=2000 unit=rpm
